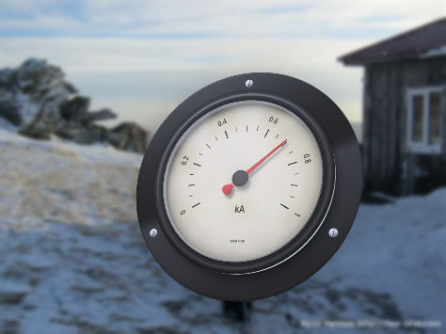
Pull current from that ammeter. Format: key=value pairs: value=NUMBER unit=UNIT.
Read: value=0.7 unit=kA
